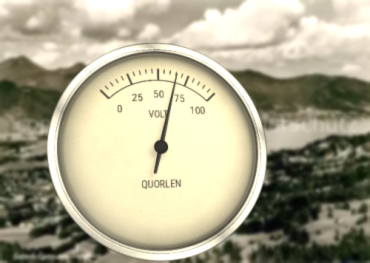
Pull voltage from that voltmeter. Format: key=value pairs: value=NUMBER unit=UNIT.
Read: value=65 unit=V
